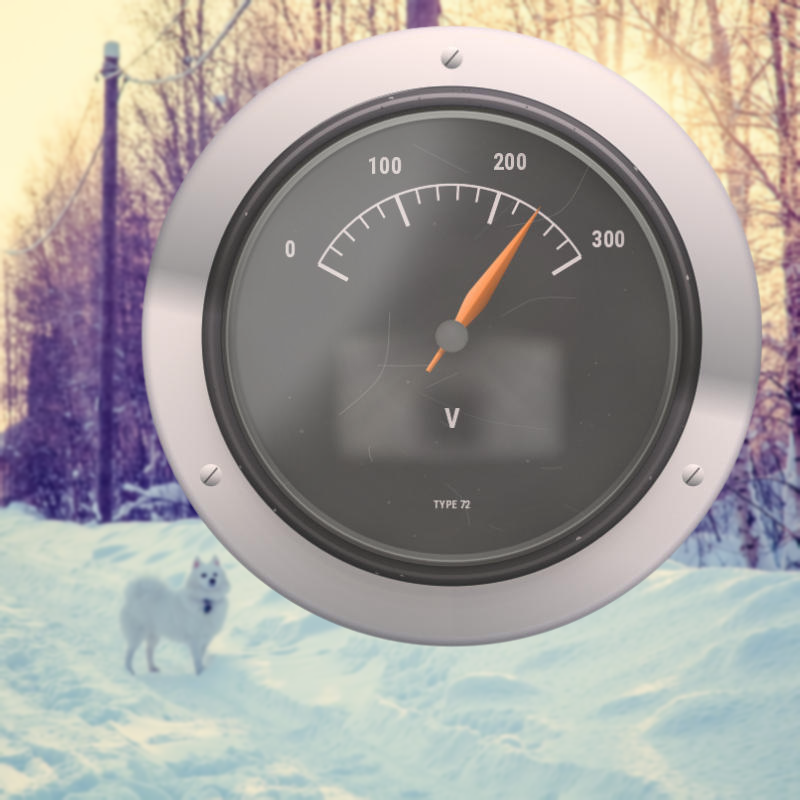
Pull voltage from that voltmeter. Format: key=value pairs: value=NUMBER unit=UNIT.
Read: value=240 unit=V
